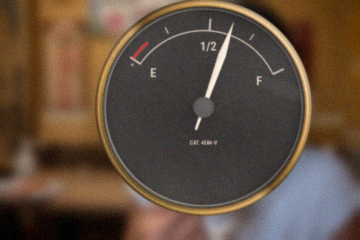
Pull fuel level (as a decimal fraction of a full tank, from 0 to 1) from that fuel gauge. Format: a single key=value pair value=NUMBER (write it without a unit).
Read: value=0.625
